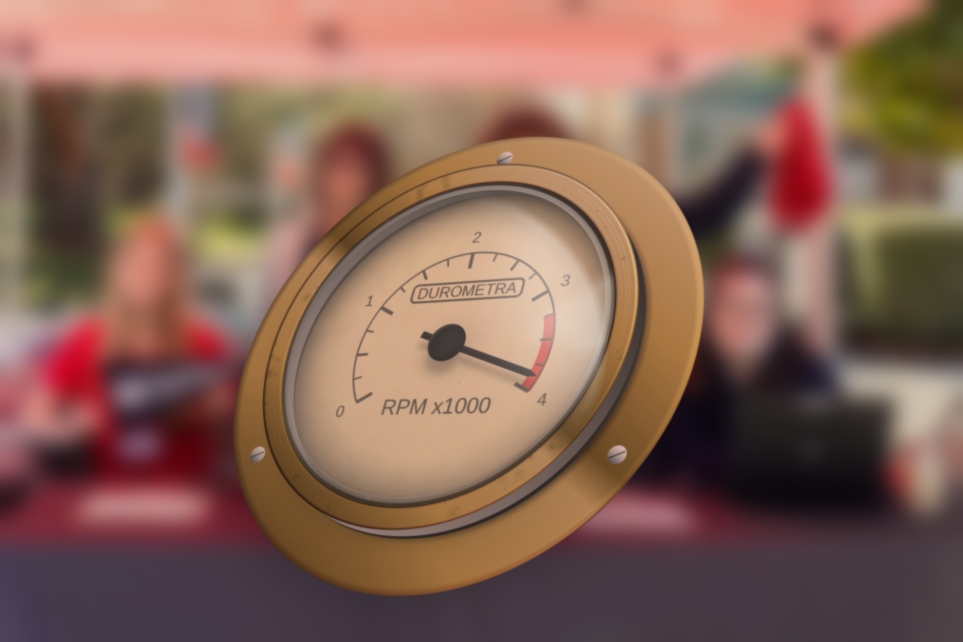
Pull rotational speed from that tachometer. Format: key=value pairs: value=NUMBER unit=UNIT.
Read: value=3875 unit=rpm
